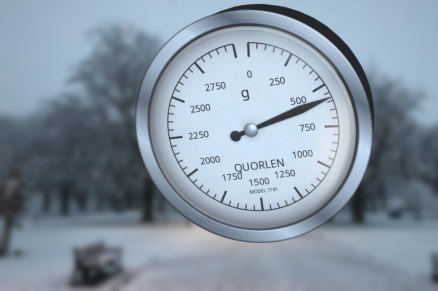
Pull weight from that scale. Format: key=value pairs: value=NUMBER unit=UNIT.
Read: value=575 unit=g
